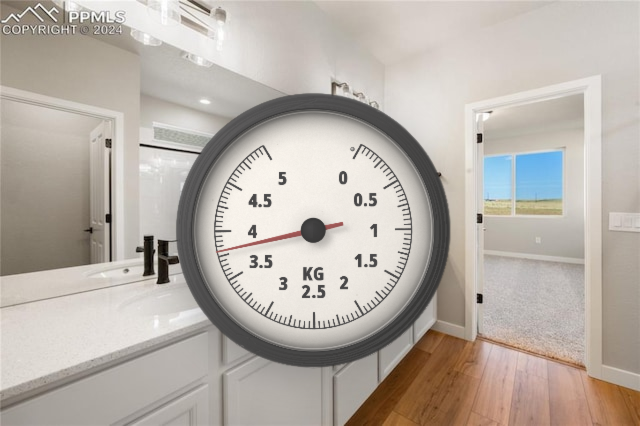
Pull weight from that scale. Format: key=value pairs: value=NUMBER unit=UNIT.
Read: value=3.8 unit=kg
